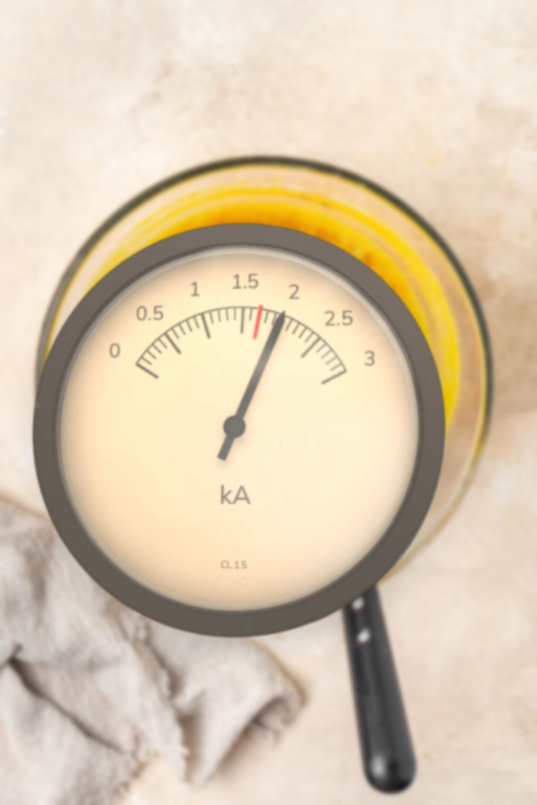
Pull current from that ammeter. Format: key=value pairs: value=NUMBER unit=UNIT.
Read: value=2 unit=kA
